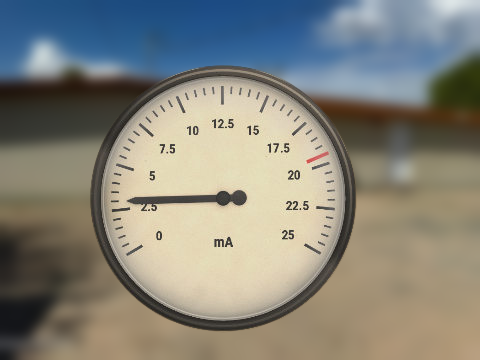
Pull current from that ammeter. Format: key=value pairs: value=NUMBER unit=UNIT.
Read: value=3 unit=mA
